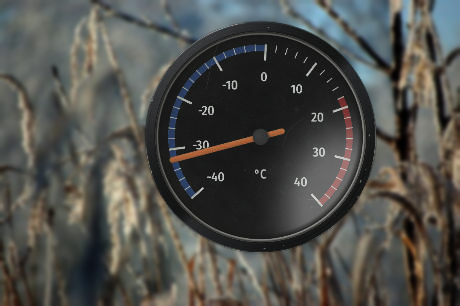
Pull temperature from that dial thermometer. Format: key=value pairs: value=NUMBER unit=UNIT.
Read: value=-32 unit=°C
